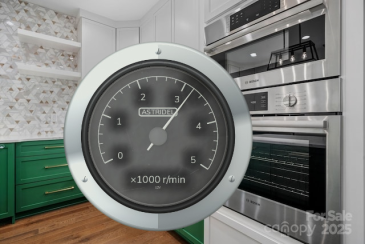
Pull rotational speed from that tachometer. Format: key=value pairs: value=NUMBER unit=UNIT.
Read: value=3200 unit=rpm
